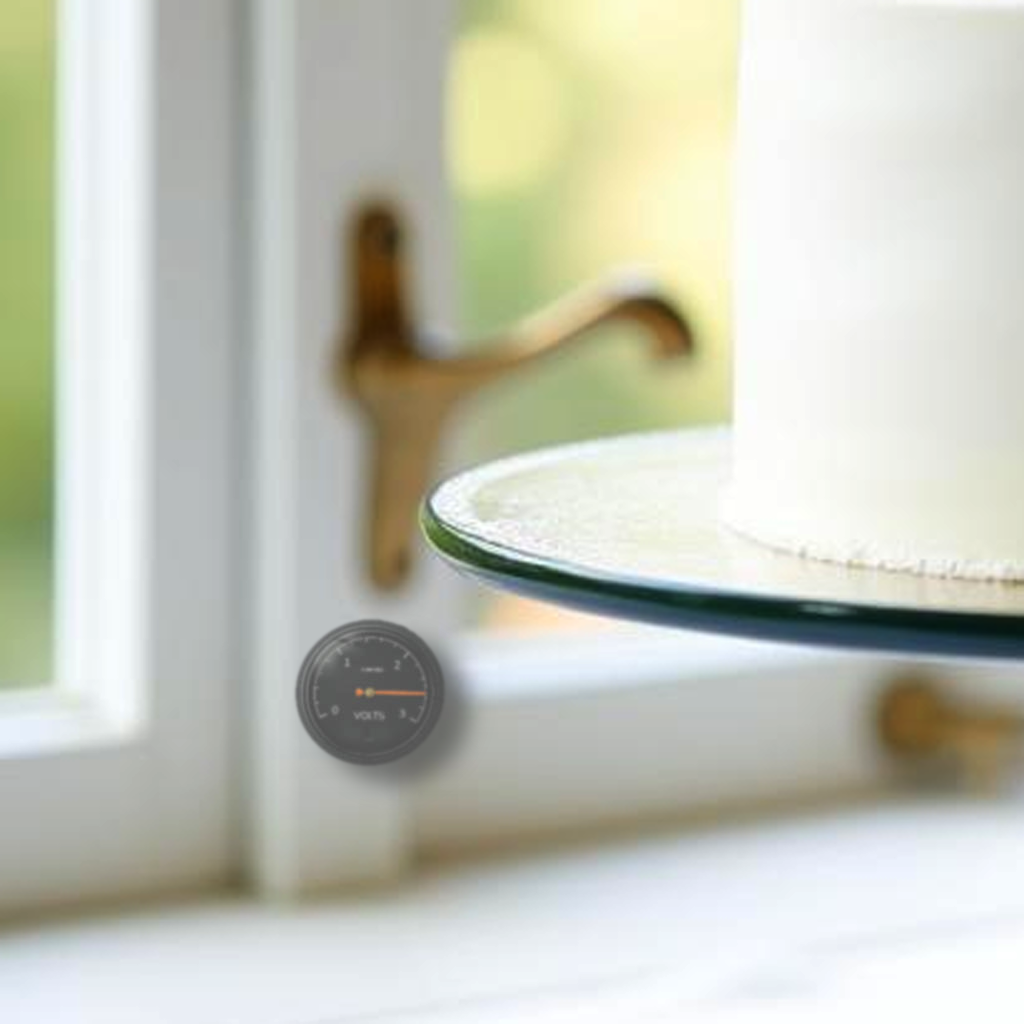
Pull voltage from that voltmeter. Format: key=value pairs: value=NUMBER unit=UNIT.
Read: value=2.6 unit=V
